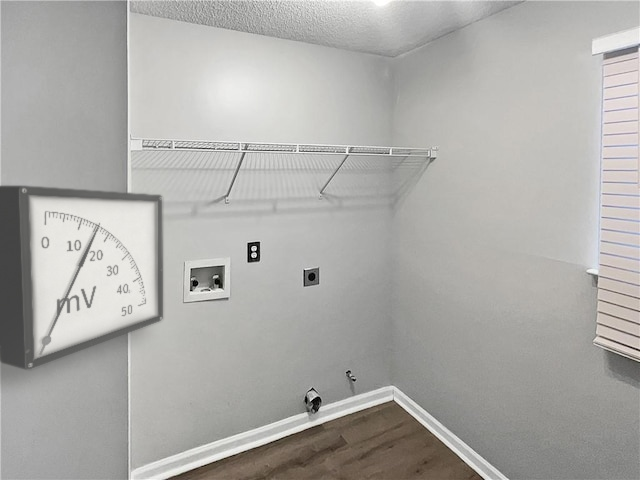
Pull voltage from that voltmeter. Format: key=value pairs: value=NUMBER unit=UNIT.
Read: value=15 unit=mV
